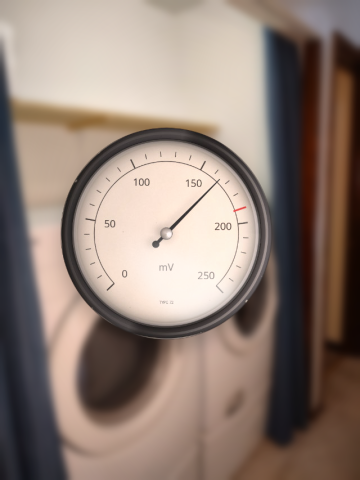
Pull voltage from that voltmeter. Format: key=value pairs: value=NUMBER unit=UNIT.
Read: value=165 unit=mV
